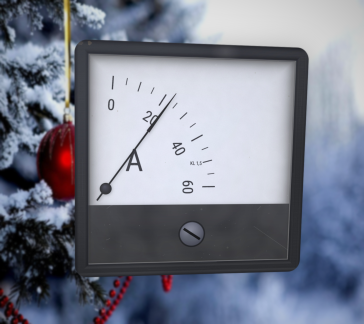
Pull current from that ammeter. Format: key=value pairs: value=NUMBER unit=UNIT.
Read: value=22.5 unit=A
